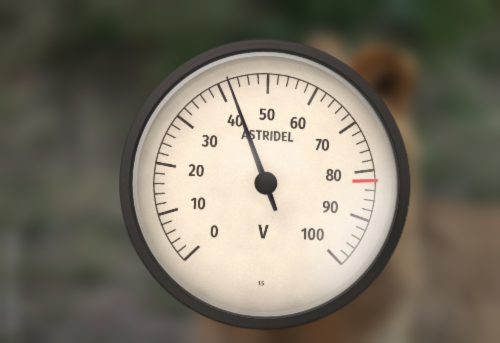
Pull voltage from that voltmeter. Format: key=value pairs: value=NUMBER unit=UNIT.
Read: value=42 unit=V
